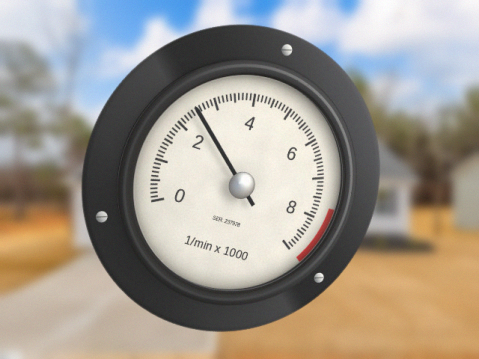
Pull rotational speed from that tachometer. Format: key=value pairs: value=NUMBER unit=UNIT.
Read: value=2500 unit=rpm
